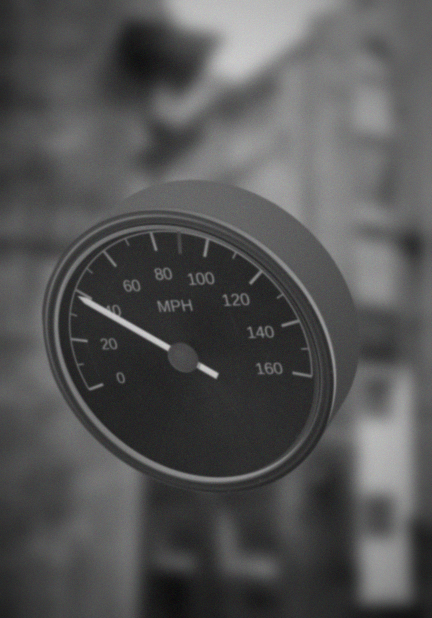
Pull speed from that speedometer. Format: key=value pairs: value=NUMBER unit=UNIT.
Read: value=40 unit=mph
